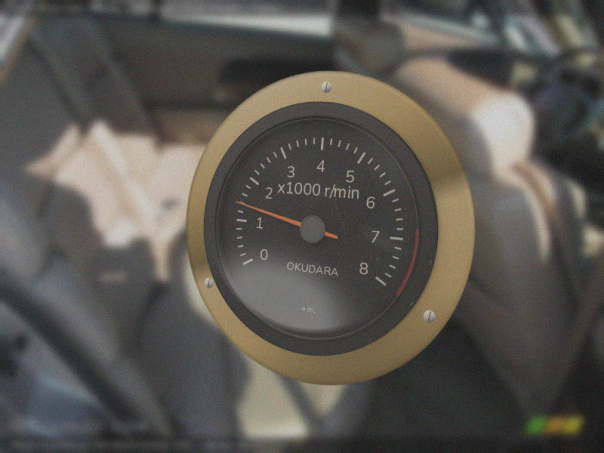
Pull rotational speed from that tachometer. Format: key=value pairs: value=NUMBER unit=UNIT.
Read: value=1400 unit=rpm
